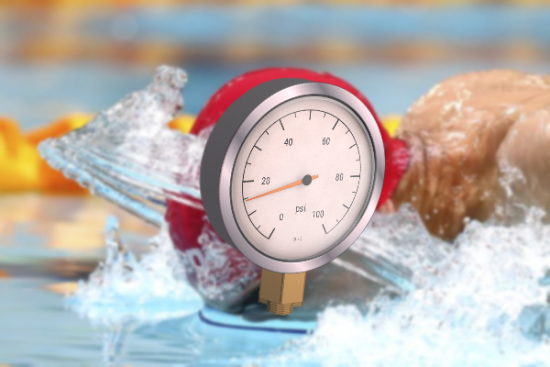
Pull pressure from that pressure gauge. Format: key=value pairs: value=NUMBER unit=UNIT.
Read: value=15 unit=psi
